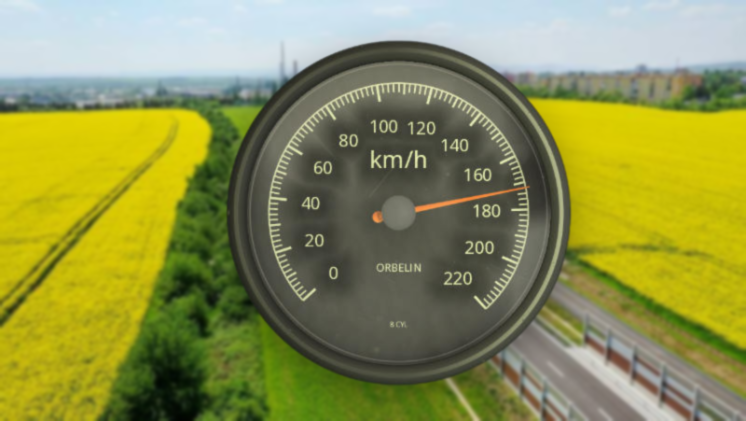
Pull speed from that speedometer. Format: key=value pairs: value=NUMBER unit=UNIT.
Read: value=172 unit=km/h
